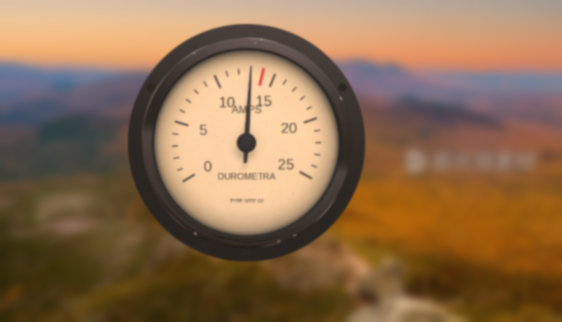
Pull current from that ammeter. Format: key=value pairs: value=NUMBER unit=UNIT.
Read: value=13 unit=A
